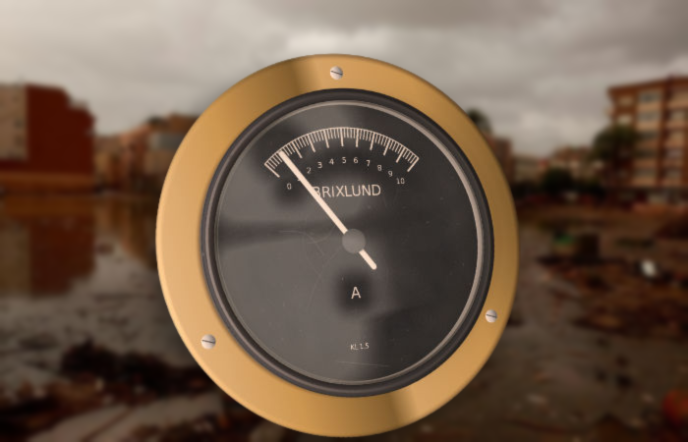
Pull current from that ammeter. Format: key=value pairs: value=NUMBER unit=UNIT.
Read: value=1 unit=A
